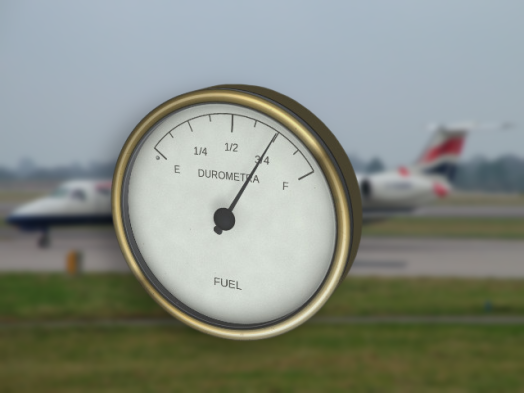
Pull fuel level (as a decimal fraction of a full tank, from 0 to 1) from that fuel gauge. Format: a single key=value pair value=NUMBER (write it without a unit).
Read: value=0.75
